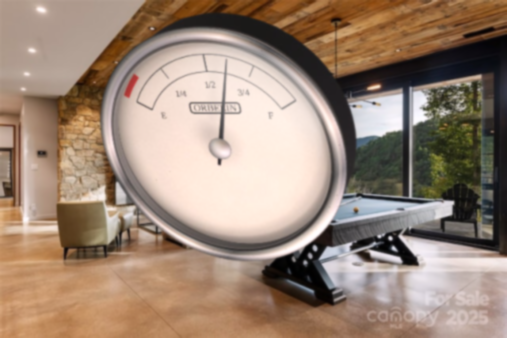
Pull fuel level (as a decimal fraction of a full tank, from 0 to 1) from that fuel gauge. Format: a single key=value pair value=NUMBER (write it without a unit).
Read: value=0.625
